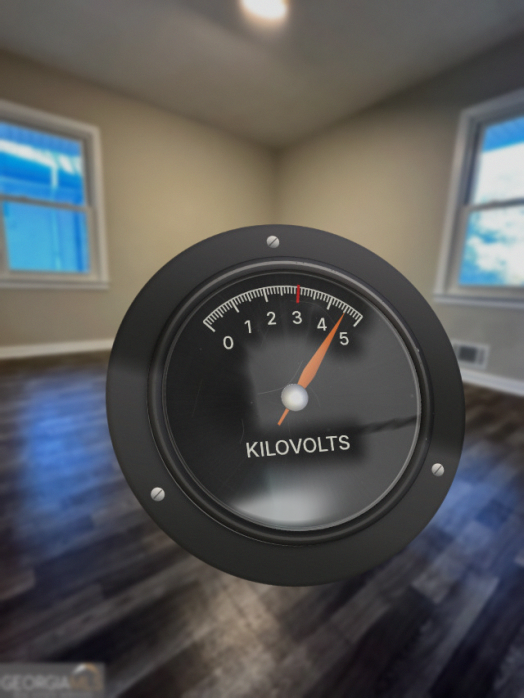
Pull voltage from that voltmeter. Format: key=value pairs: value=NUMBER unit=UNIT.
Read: value=4.5 unit=kV
